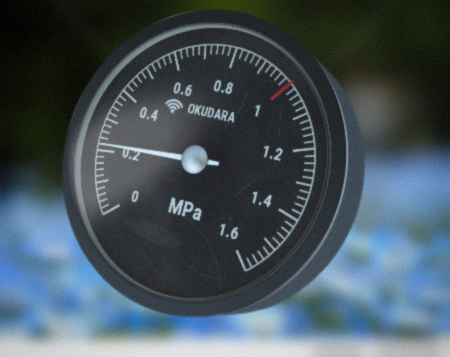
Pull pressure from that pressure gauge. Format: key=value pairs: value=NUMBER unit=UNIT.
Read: value=0.22 unit=MPa
